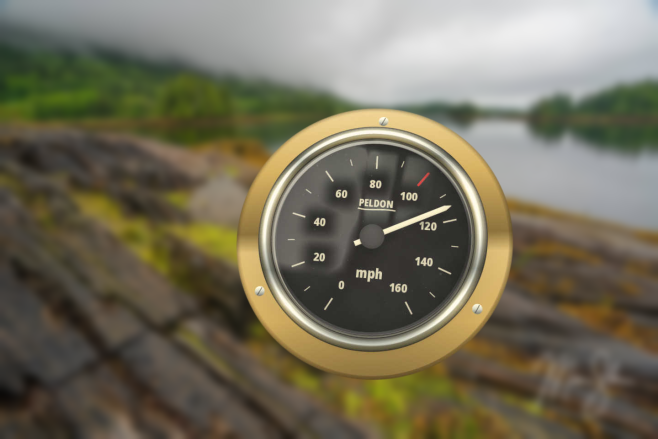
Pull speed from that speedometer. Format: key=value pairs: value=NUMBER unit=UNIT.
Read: value=115 unit=mph
